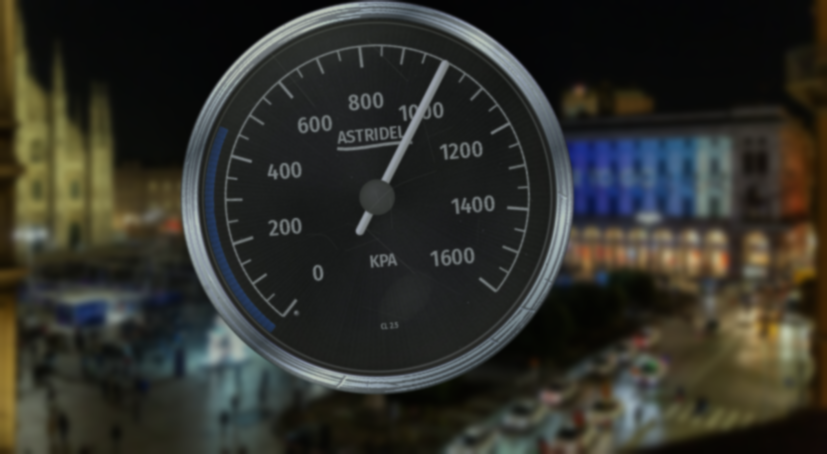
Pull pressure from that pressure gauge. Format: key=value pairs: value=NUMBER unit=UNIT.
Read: value=1000 unit=kPa
